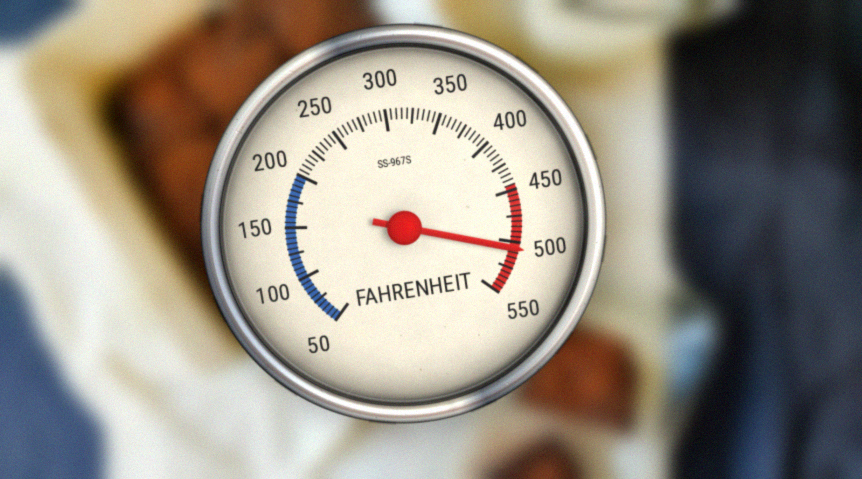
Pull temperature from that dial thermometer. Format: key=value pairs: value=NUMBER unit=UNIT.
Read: value=505 unit=°F
